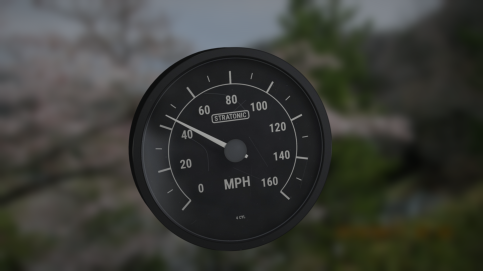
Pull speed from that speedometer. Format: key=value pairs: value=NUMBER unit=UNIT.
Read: value=45 unit=mph
